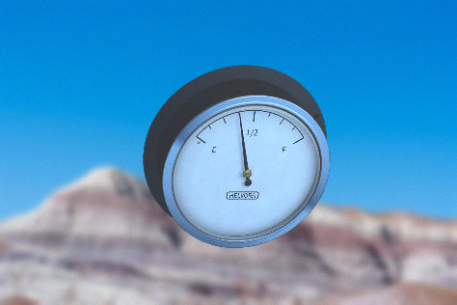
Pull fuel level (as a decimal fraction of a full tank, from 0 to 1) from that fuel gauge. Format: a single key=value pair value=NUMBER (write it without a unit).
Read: value=0.375
